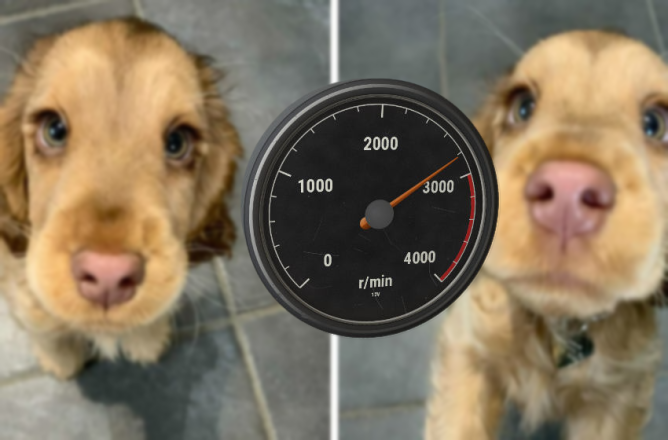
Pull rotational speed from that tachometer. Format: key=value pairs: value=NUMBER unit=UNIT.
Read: value=2800 unit=rpm
